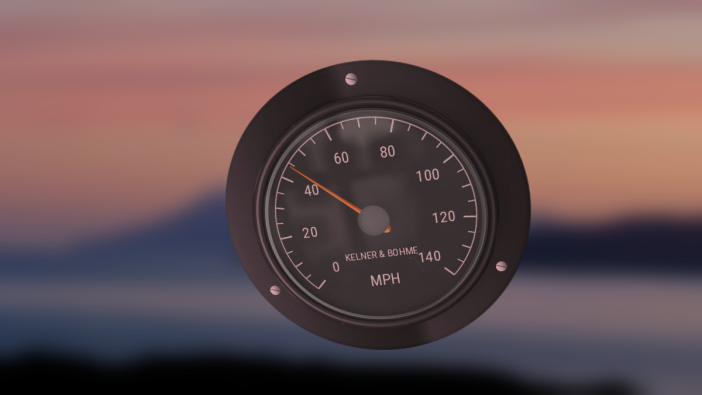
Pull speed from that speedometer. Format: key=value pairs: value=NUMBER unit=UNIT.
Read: value=45 unit=mph
